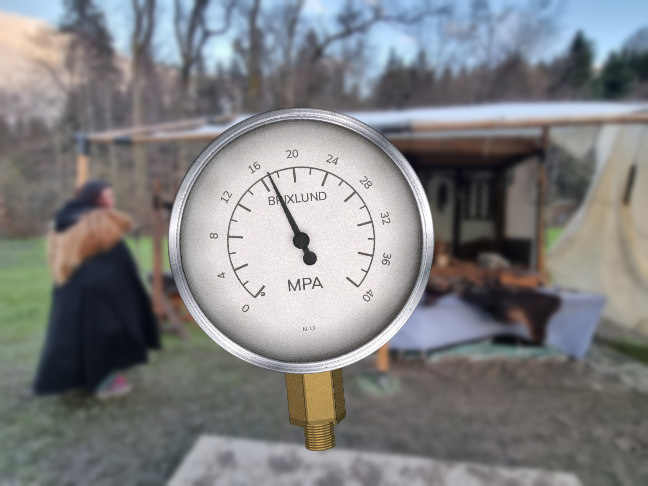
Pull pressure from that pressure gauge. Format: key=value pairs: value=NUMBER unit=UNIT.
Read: value=17 unit=MPa
